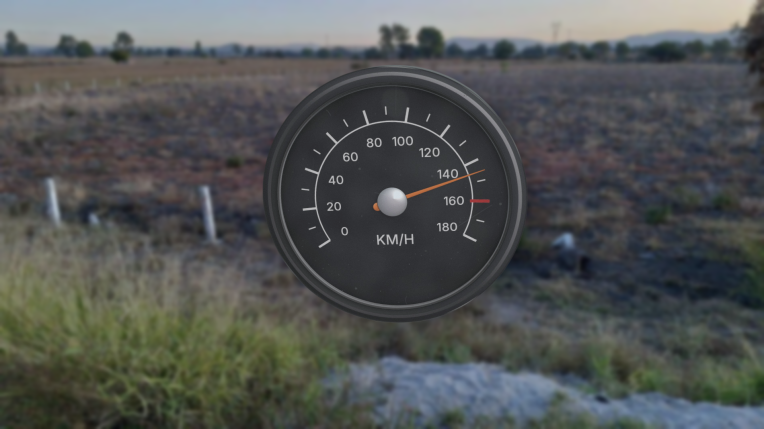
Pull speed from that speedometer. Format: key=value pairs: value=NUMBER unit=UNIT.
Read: value=145 unit=km/h
